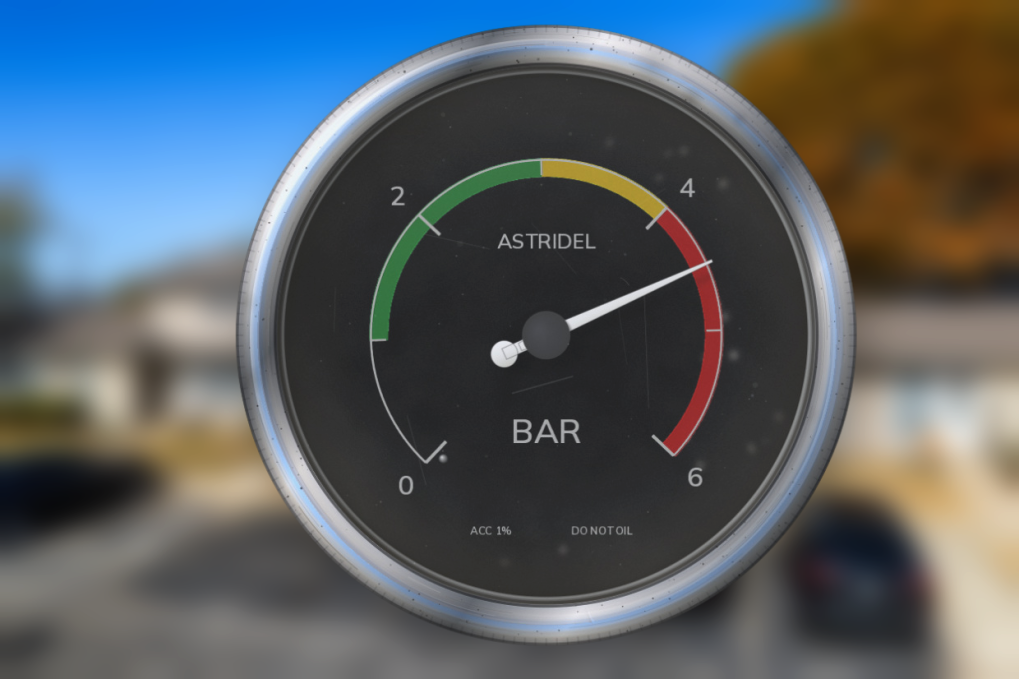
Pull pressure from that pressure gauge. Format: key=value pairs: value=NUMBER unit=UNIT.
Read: value=4.5 unit=bar
